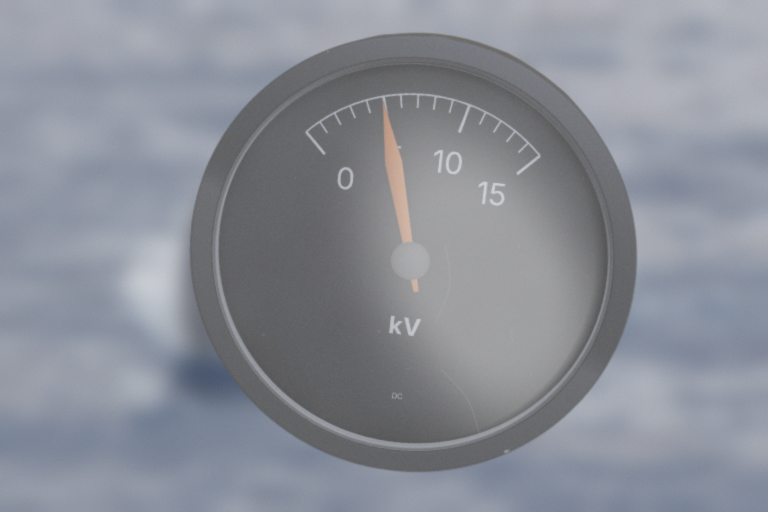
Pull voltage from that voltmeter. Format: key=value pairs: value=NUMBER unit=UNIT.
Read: value=5 unit=kV
